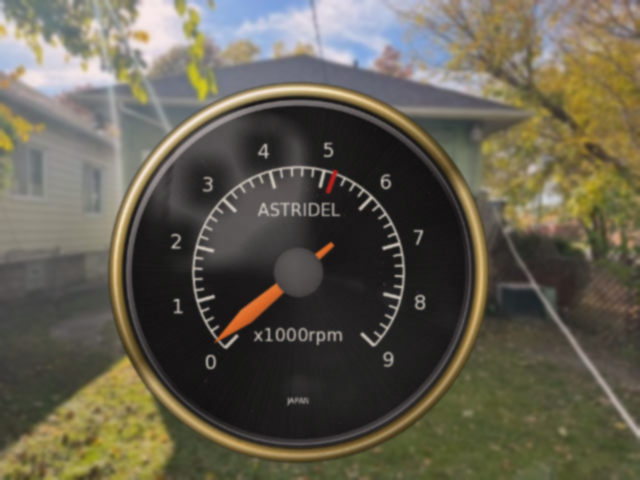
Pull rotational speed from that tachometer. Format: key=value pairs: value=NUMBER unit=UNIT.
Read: value=200 unit=rpm
